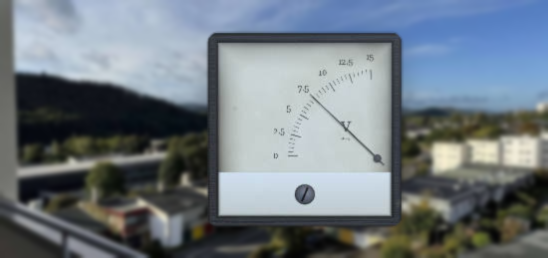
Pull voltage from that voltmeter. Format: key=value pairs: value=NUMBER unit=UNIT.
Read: value=7.5 unit=V
